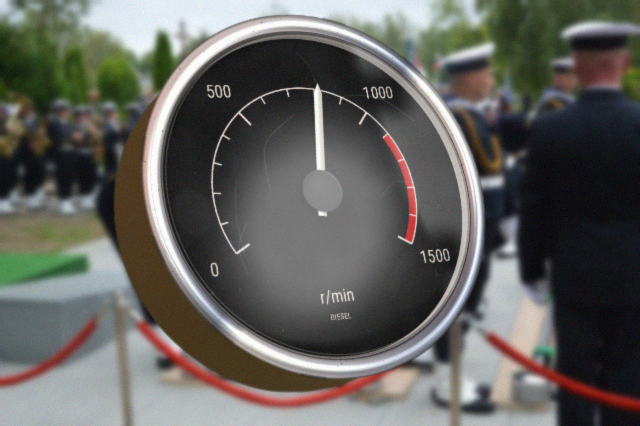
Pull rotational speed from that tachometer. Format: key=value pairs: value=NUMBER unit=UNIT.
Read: value=800 unit=rpm
